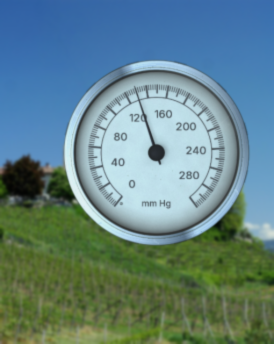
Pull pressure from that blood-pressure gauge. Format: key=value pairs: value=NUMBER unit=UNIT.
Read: value=130 unit=mmHg
